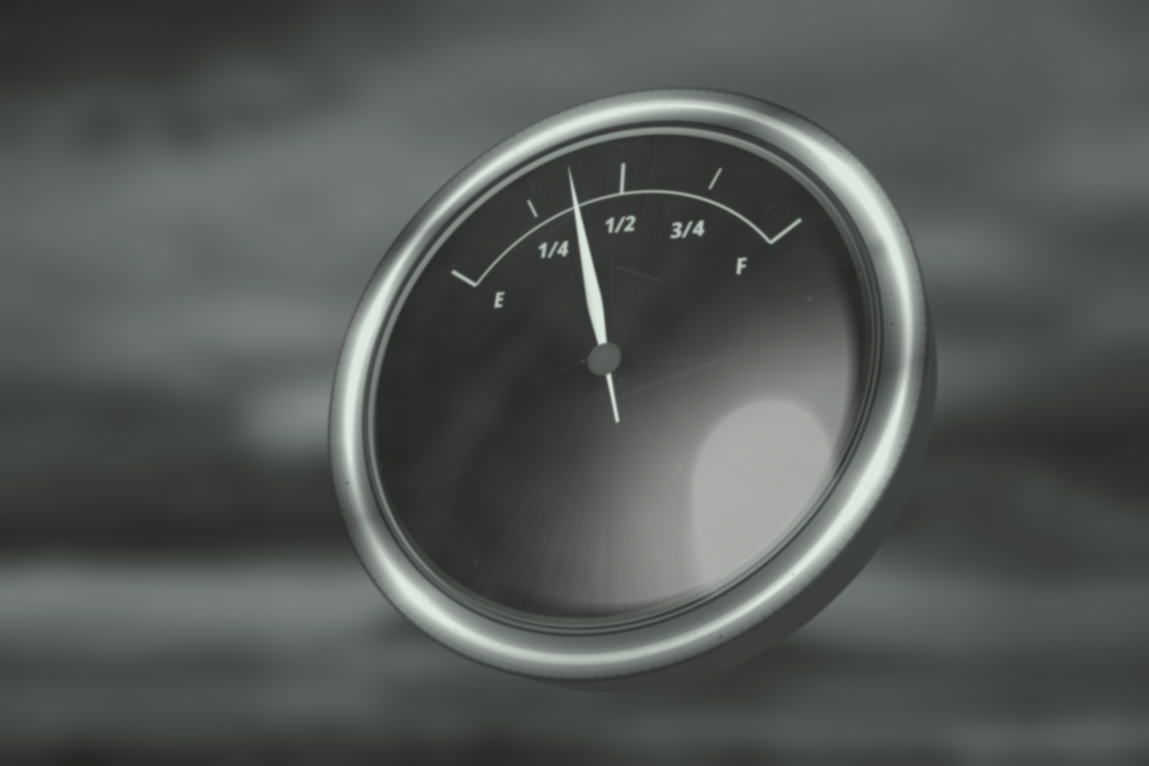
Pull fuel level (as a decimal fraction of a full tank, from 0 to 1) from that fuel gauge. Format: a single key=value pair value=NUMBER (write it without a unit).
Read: value=0.375
